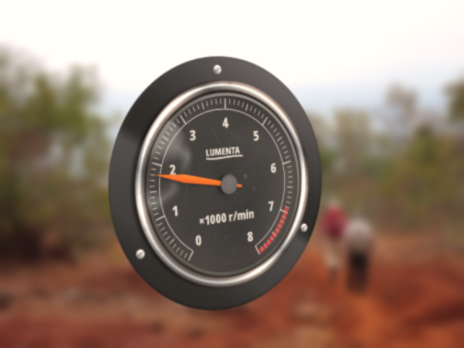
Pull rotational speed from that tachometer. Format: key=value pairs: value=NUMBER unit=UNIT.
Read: value=1800 unit=rpm
